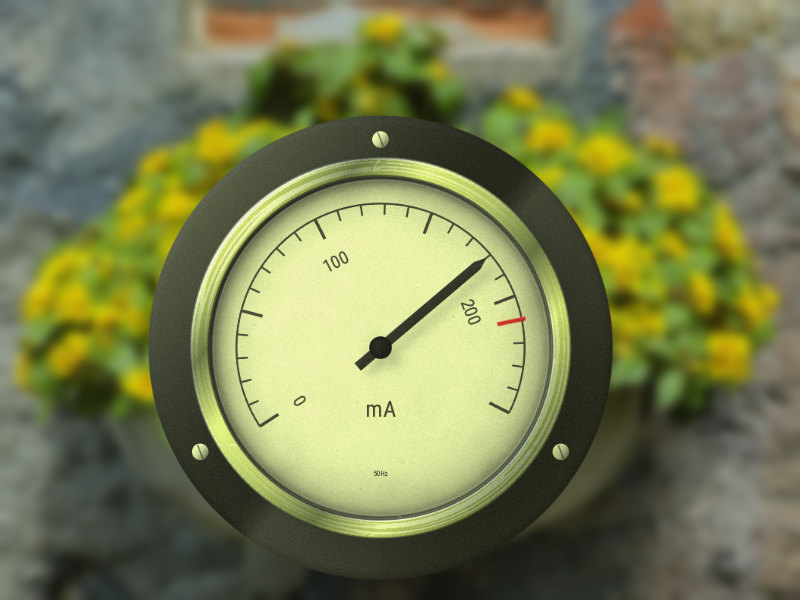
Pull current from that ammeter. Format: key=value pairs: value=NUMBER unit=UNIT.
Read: value=180 unit=mA
